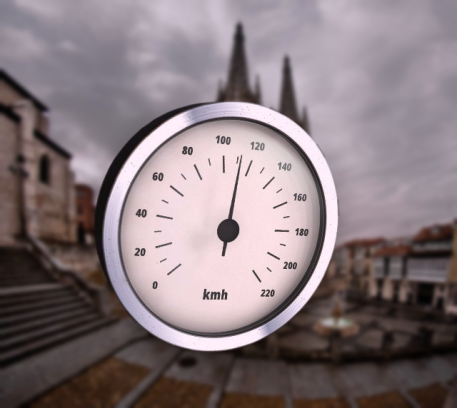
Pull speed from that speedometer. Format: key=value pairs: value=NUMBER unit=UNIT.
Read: value=110 unit=km/h
